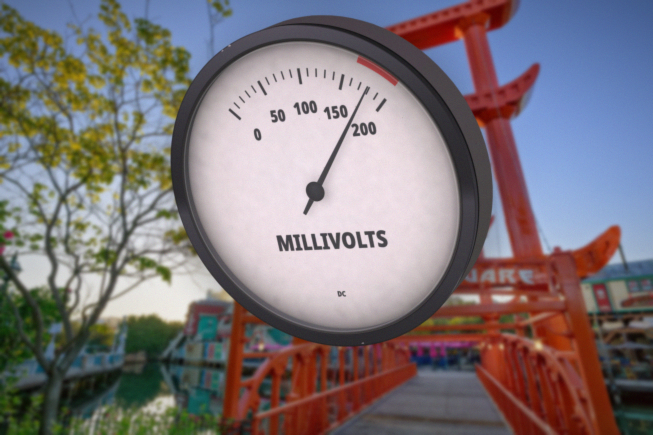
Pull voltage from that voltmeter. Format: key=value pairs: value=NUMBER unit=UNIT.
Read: value=180 unit=mV
